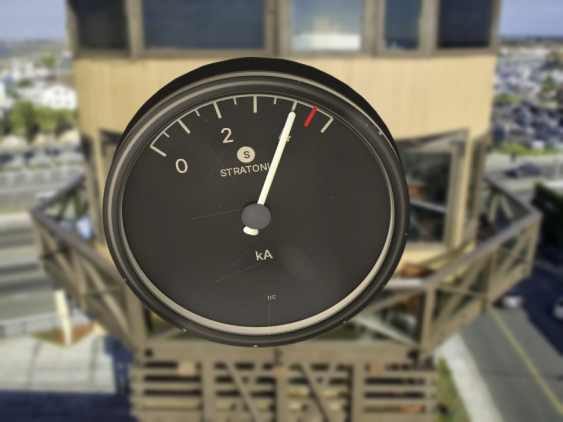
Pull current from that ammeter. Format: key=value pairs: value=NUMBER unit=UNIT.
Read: value=4 unit=kA
